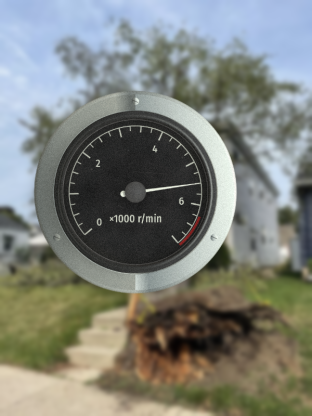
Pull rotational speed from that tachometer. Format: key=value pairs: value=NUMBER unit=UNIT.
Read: value=5500 unit=rpm
